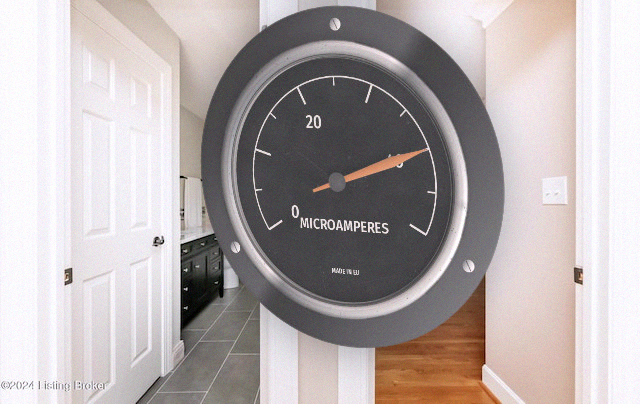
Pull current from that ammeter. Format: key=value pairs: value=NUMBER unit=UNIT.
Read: value=40 unit=µA
